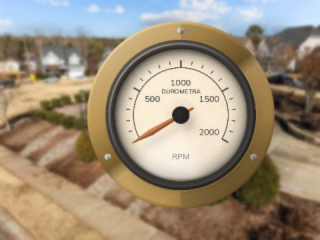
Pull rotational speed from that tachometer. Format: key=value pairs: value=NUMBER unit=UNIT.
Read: value=0 unit=rpm
